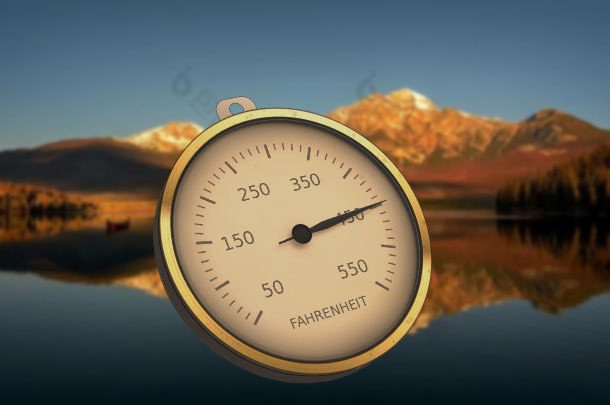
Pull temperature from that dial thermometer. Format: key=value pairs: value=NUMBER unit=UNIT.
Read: value=450 unit=°F
